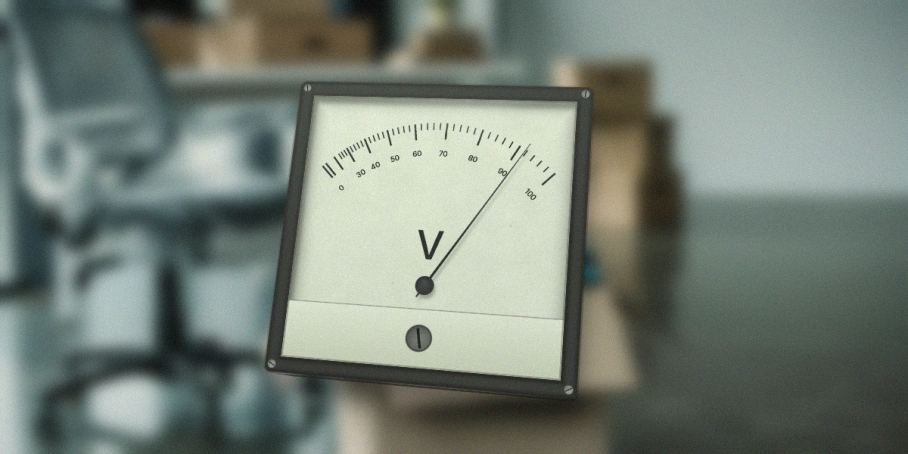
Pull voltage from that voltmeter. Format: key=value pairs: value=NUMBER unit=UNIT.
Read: value=92 unit=V
